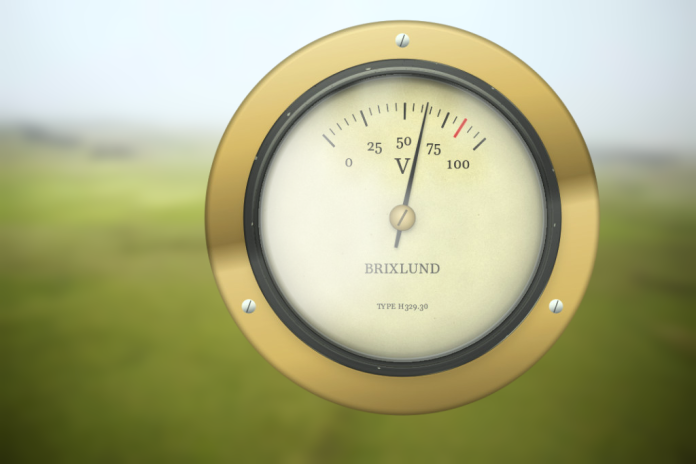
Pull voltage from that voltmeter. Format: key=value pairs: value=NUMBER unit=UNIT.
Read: value=62.5 unit=V
